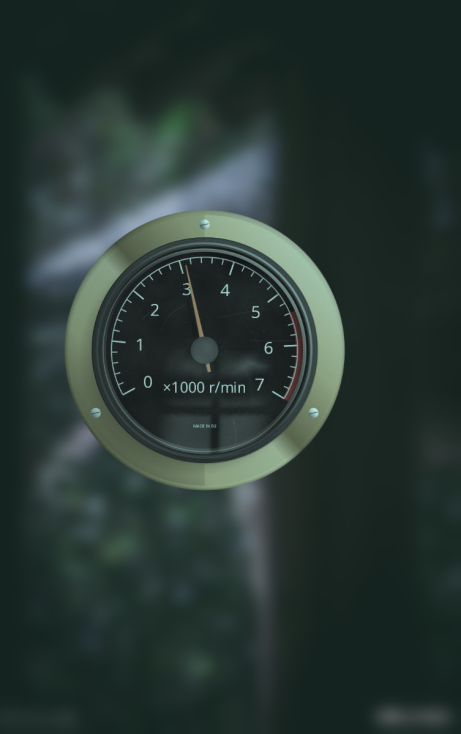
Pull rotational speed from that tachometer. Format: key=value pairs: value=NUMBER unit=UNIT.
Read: value=3100 unit=rpm
